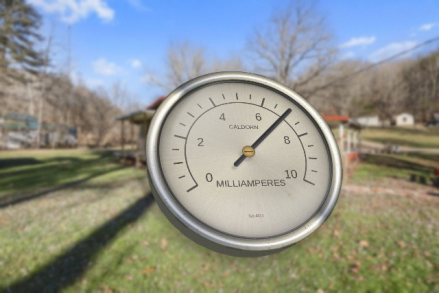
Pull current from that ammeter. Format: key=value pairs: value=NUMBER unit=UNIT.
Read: value=7 unit=mA
